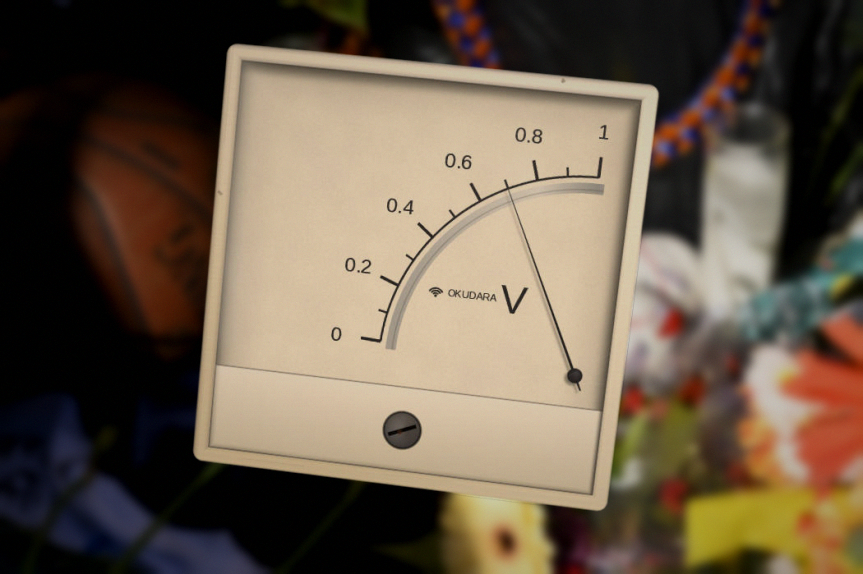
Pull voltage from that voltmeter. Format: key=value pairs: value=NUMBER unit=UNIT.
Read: value=0.7 unit=V
